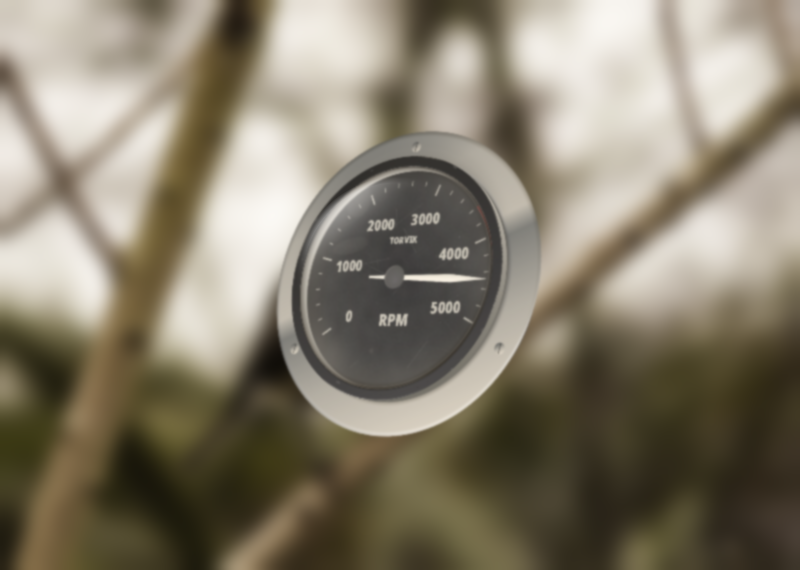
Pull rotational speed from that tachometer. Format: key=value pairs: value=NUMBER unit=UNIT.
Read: value=4500 unit=rpm
